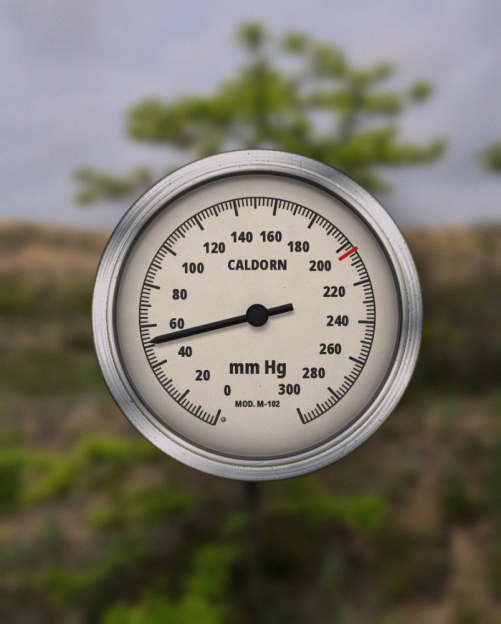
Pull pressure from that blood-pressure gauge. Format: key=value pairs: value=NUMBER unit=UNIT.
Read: value=52 unit=mmHg
